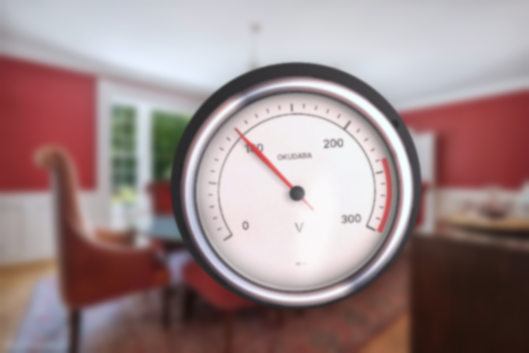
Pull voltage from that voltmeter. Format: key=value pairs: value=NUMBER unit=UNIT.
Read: value=100 unit=V
